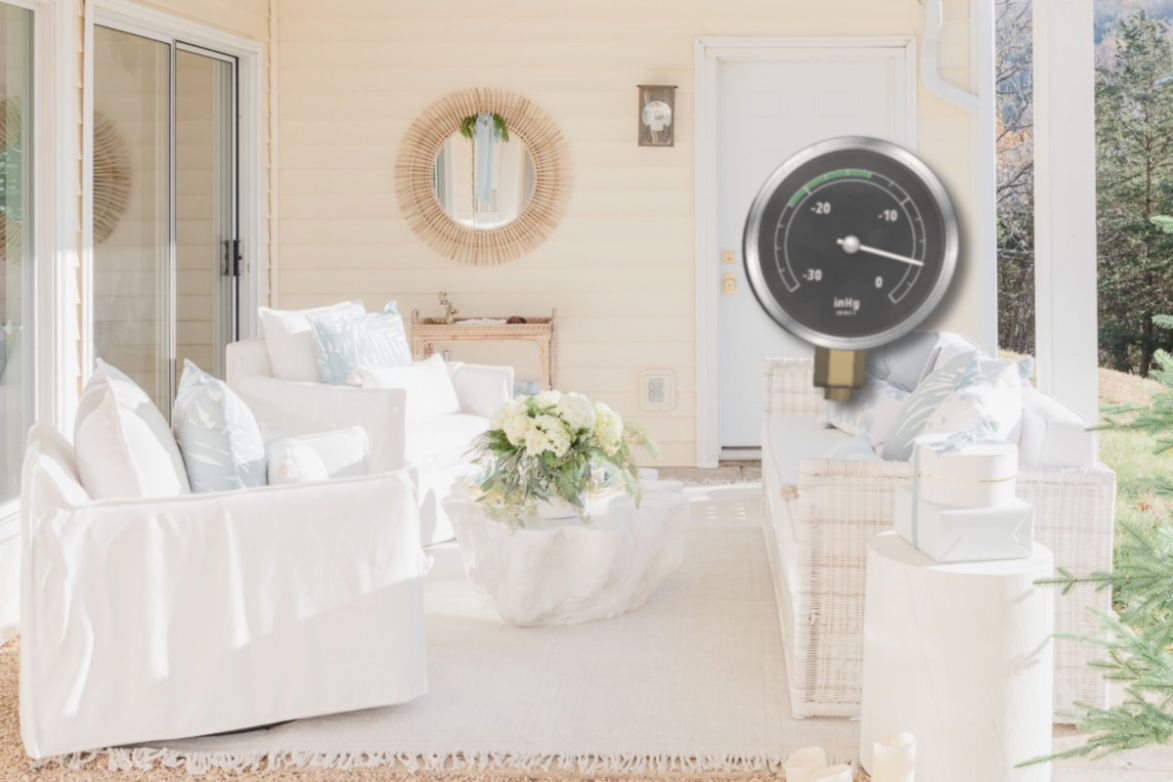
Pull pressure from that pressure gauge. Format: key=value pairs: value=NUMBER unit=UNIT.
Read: value=-4 unit=inHg
